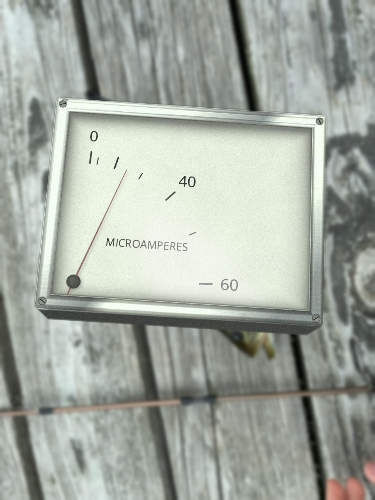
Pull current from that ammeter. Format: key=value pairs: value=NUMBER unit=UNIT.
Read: value=25 unit=µA
